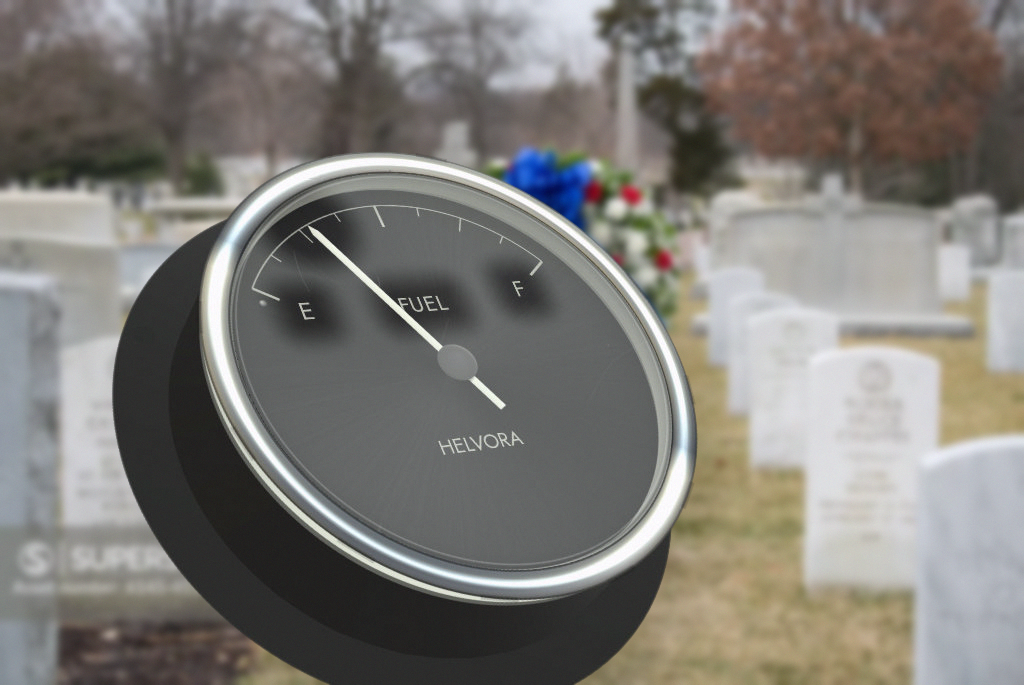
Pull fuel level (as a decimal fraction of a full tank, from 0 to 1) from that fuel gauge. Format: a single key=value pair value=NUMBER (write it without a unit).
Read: value=0.25
